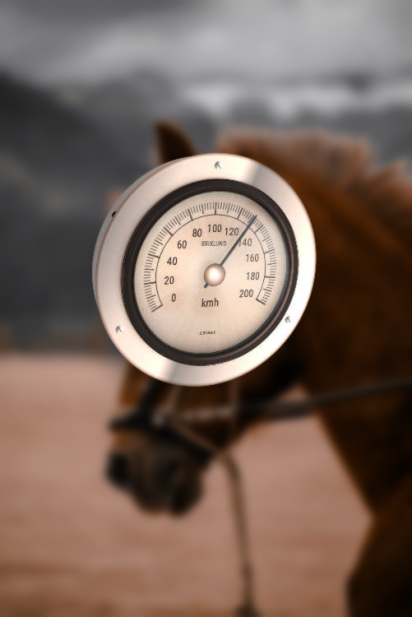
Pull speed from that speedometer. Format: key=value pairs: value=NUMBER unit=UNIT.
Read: value=130 unit=km/h
